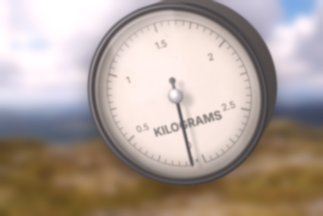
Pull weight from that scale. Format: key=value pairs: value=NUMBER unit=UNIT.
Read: value=0 unit=kg
